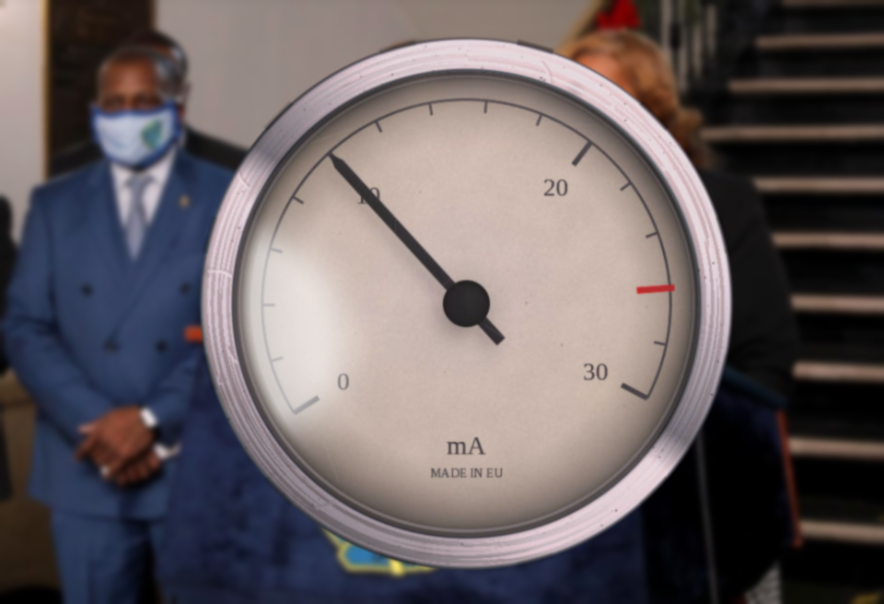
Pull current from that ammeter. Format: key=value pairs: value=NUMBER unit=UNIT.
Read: value=10 unit=mA
